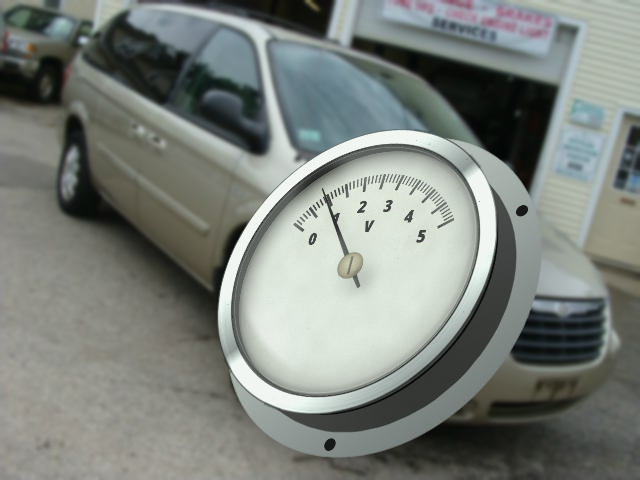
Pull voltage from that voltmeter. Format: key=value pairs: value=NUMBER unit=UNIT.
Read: value=1 unit=V
